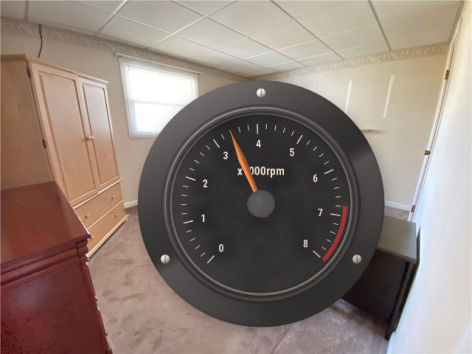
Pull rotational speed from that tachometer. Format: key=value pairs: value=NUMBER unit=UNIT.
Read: value=3400 unit=rpm
